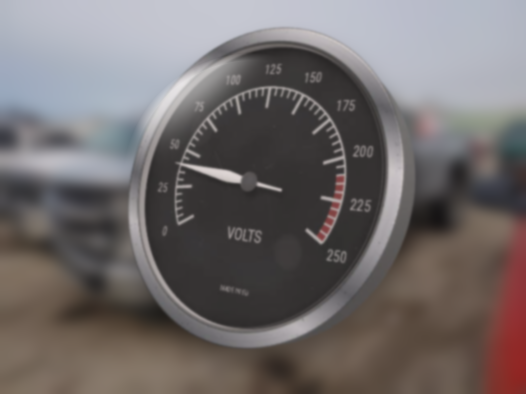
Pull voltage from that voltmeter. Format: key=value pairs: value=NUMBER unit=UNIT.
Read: value=40 unit=V
